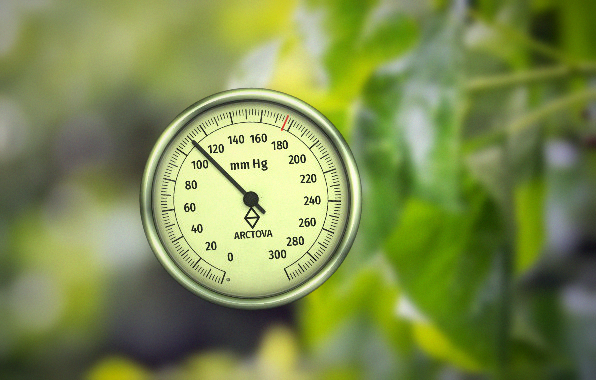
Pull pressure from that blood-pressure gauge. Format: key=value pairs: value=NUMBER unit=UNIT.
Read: value=110 unit=mmHg
